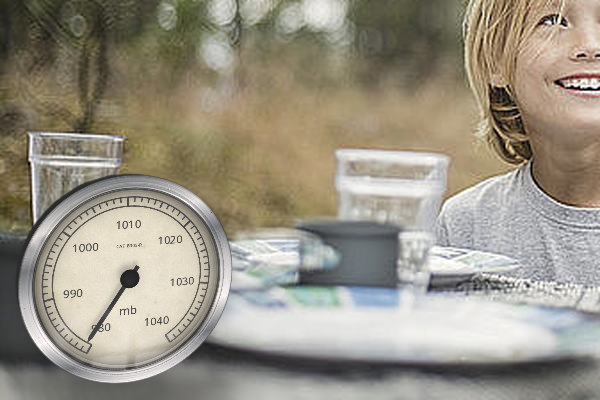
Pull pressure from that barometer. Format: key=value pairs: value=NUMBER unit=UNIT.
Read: value=981 unit=mbar
